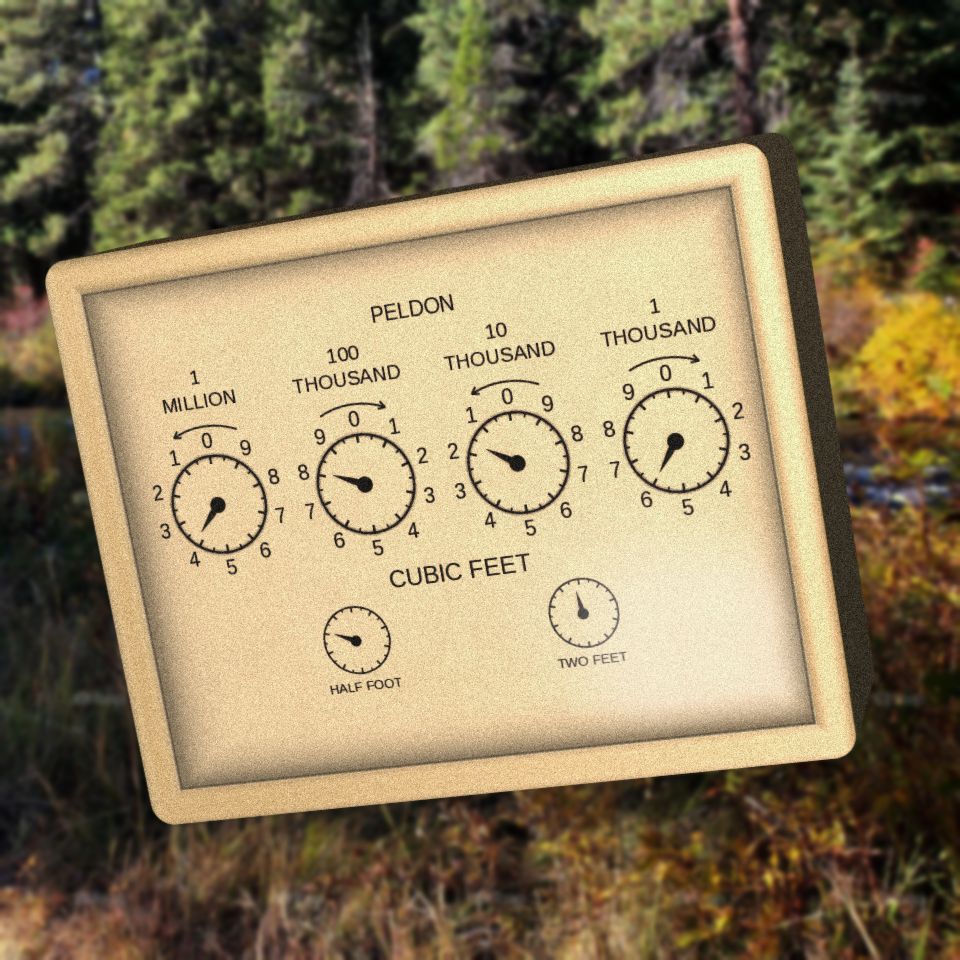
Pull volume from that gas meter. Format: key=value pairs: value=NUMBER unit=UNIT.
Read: value=381600 unit=ft³
